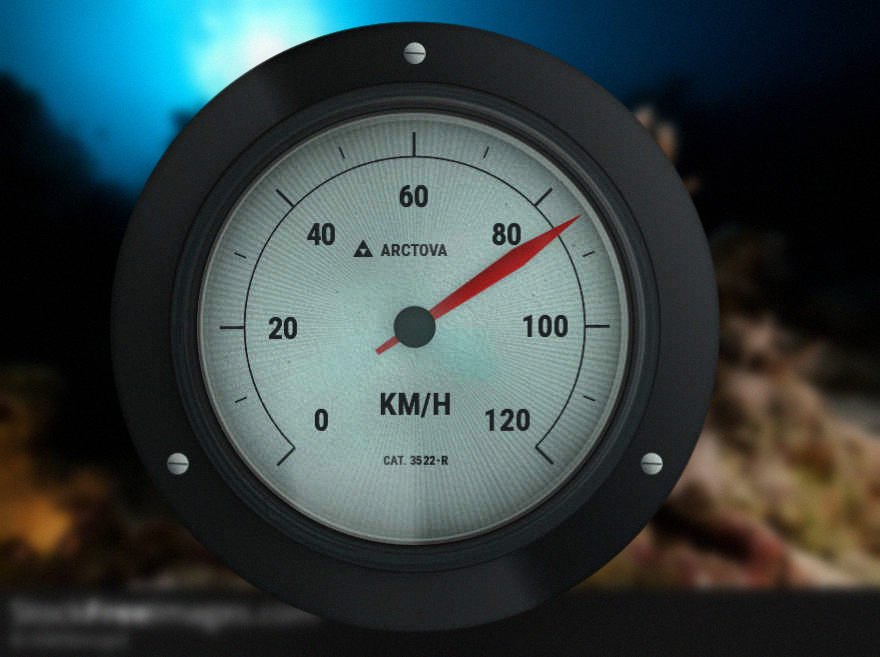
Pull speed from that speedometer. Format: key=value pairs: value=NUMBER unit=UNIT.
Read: value=85 unit=km/h
